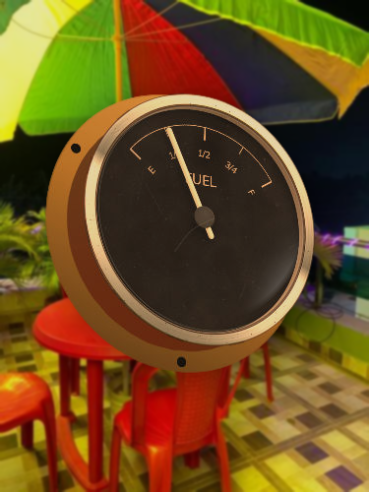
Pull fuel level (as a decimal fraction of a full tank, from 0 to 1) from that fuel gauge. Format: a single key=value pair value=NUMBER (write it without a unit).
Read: value=0.25
